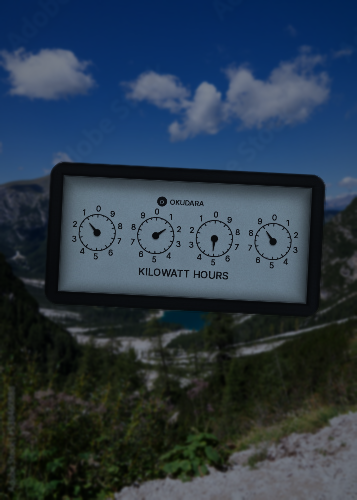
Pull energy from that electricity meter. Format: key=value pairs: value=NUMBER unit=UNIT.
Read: value=1149 unit=kWh
